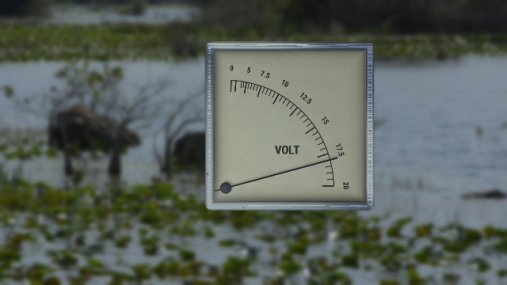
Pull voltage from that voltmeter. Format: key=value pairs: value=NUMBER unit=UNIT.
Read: value=18 unit=V
